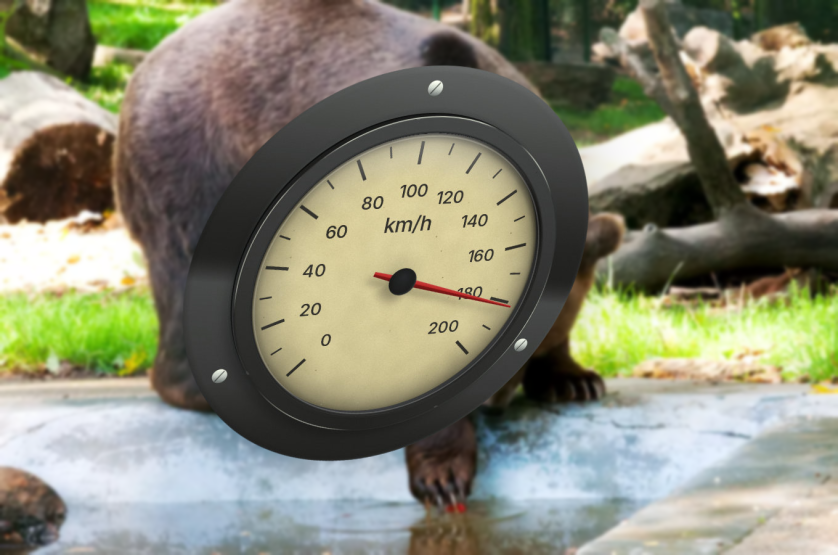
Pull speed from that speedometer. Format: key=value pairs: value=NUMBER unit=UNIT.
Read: value=180 unit=km/h
